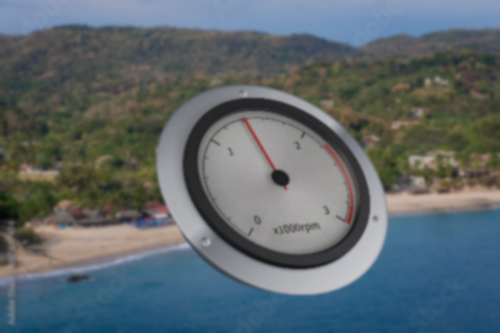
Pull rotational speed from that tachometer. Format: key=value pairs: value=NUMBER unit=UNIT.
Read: value=1400 unit=rpm
